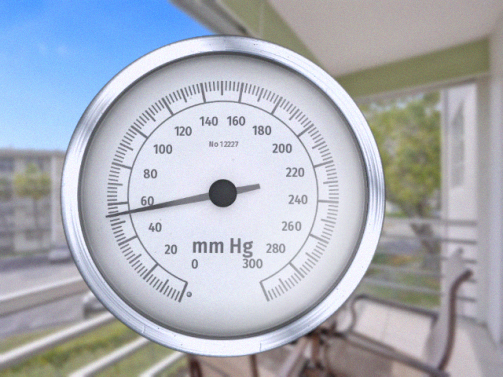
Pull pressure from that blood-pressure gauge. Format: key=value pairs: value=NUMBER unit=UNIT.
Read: value=54 unit=mmHg
